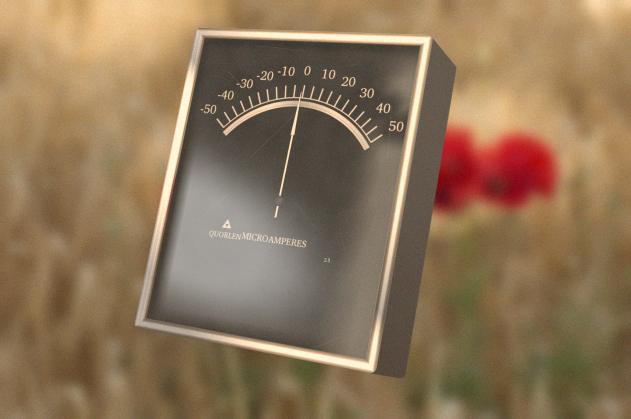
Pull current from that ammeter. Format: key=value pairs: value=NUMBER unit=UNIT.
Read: value=0 unit=µA
